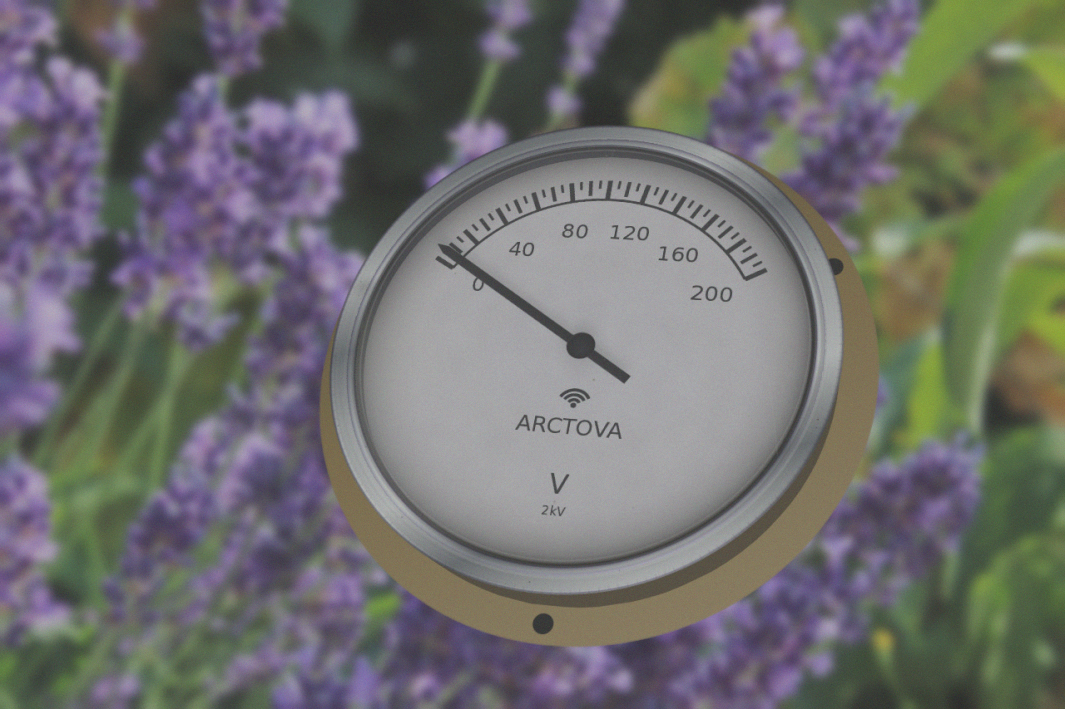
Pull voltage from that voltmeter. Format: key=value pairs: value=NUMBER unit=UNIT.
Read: value=5 unit=V
